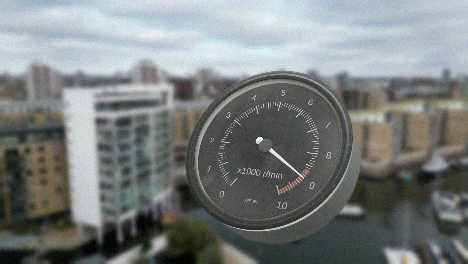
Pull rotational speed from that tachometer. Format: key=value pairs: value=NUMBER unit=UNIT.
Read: value=9000 unit=rpm
